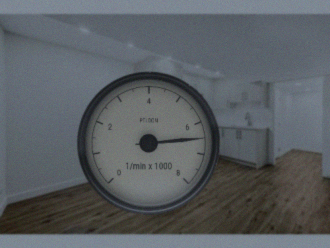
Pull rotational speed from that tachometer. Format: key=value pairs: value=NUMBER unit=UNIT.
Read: value=6500 unit=rpm
